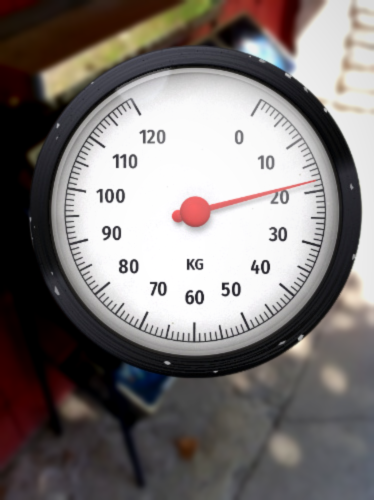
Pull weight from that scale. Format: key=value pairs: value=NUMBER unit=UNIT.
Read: value=18 unit=kg
